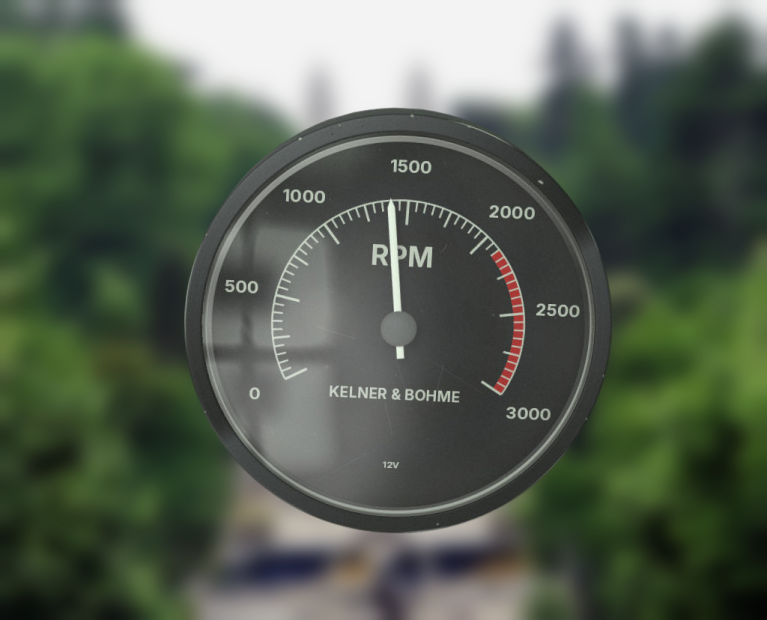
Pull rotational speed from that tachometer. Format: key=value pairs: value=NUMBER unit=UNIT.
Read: value=1400 unit=rpm
